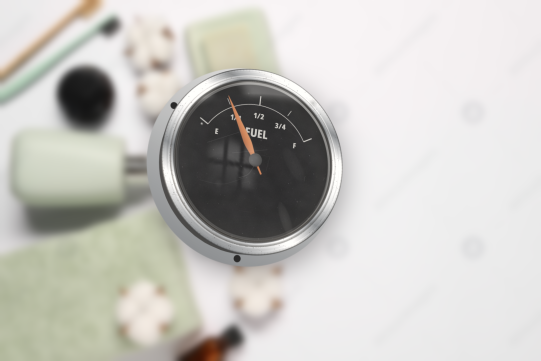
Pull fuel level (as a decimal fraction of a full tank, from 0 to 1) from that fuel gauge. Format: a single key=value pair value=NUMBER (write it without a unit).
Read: value=0.25
